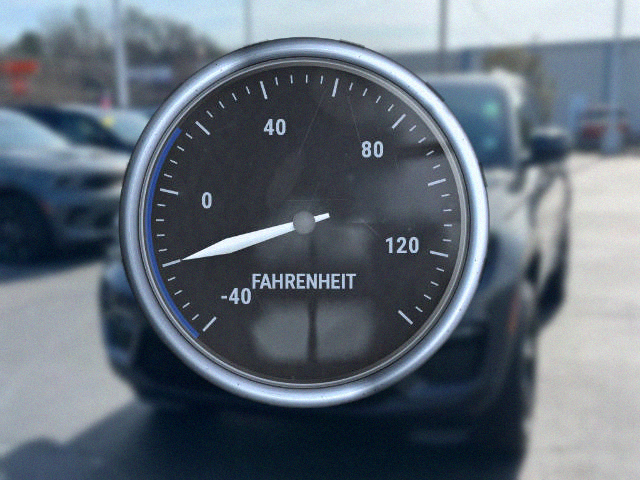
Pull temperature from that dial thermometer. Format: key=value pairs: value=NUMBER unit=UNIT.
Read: value=-20 unit=°F
